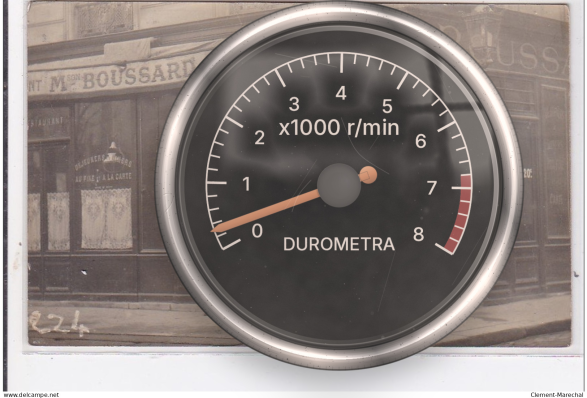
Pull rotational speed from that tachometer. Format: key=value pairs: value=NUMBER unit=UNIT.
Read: value=300 unit=rpm
